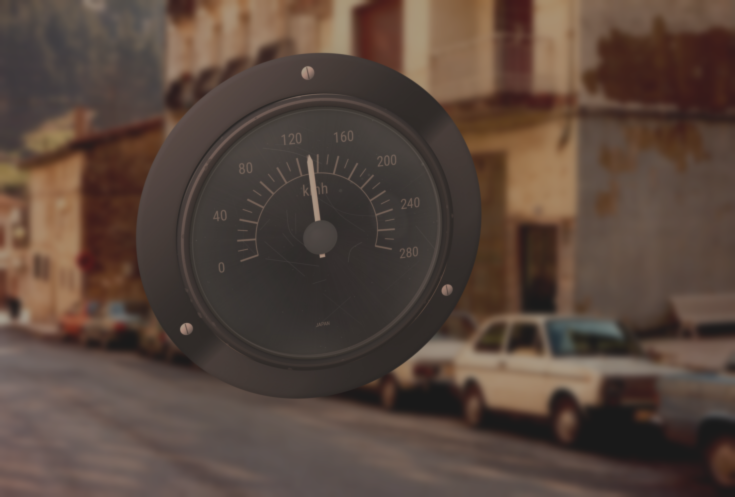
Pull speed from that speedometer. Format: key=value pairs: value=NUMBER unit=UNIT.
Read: value=130 unit=km/h
